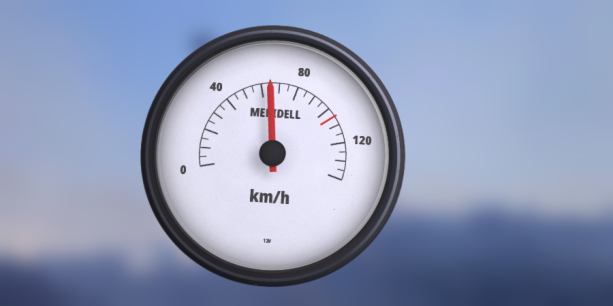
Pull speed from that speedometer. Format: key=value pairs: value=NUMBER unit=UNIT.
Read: value=65 unit=km/h
